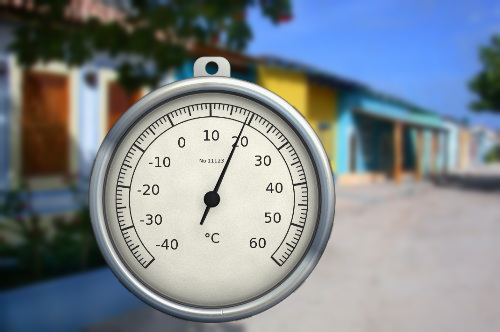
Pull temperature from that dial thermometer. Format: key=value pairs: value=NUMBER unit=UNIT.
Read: value=19 unit=°C
